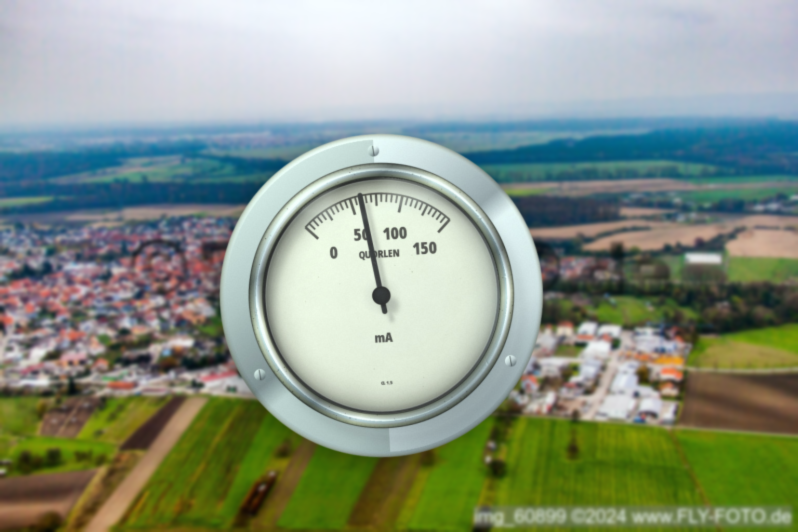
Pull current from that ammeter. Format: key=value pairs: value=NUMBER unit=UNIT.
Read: value=60 unit=mA
